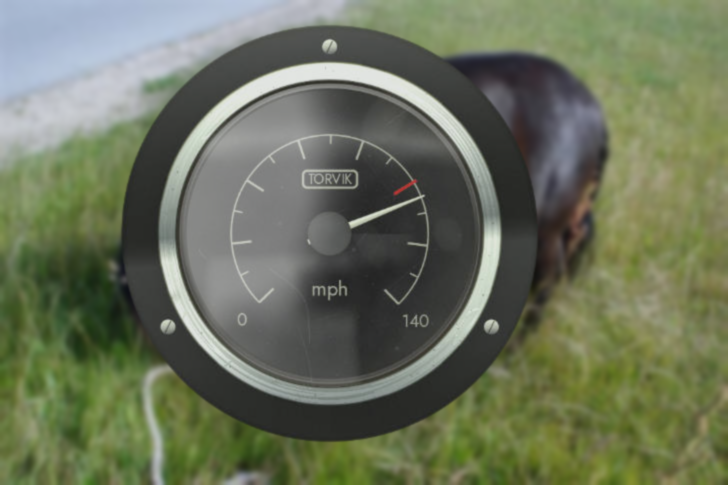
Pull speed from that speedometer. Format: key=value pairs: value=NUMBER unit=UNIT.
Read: value=105 unit=mph
